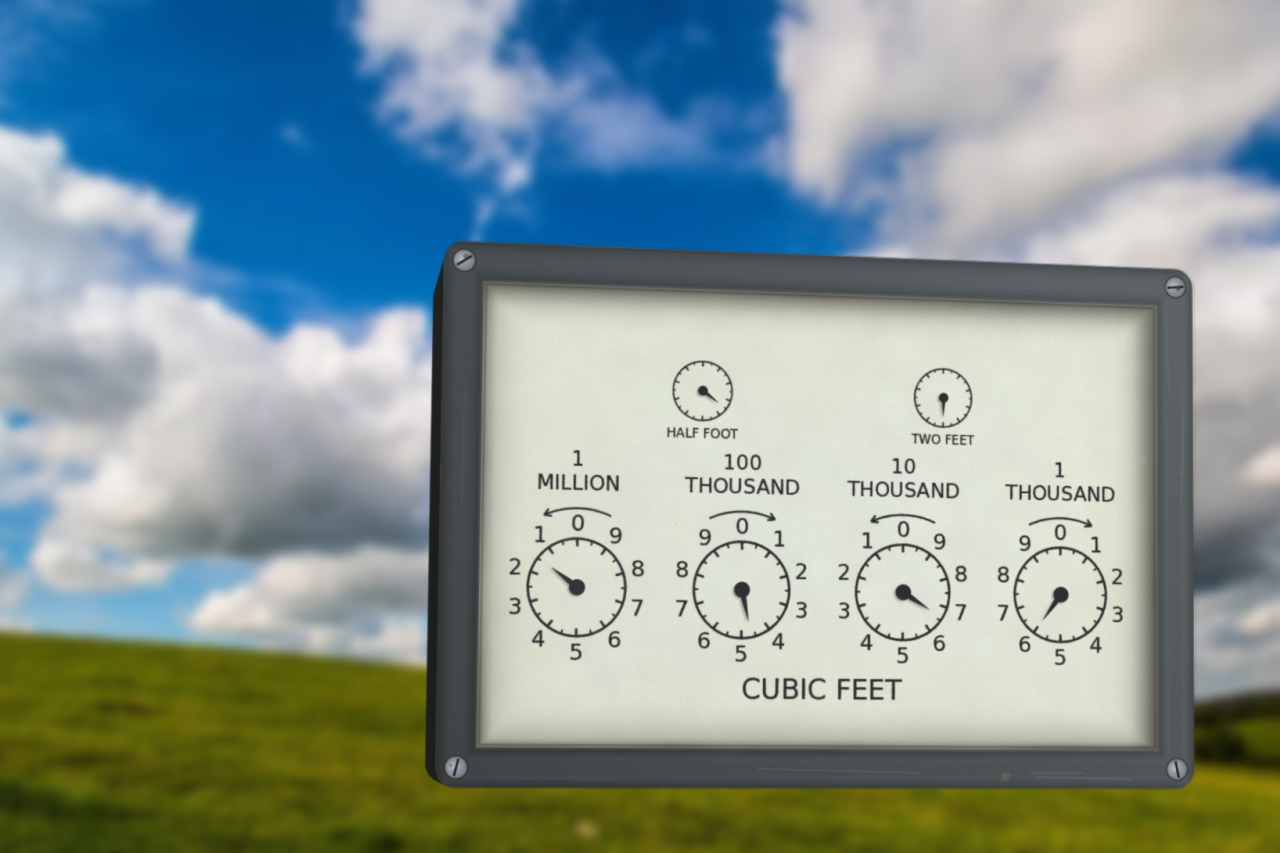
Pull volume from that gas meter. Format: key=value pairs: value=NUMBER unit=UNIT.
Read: value=146600 unit=ft³
